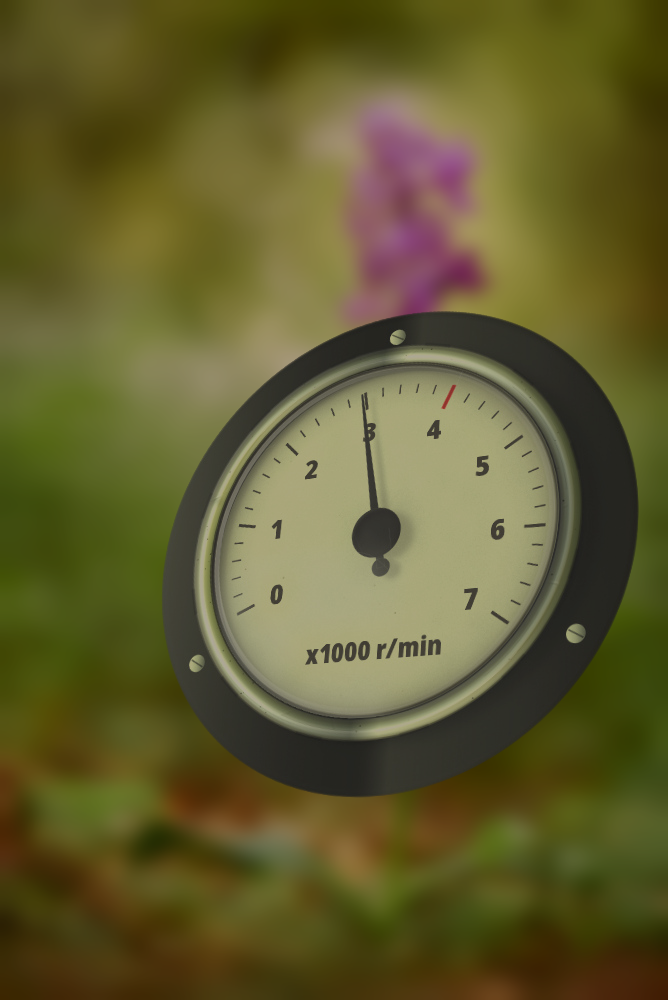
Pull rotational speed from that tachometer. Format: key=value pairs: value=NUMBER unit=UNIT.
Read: value=3000 unit=rpm
